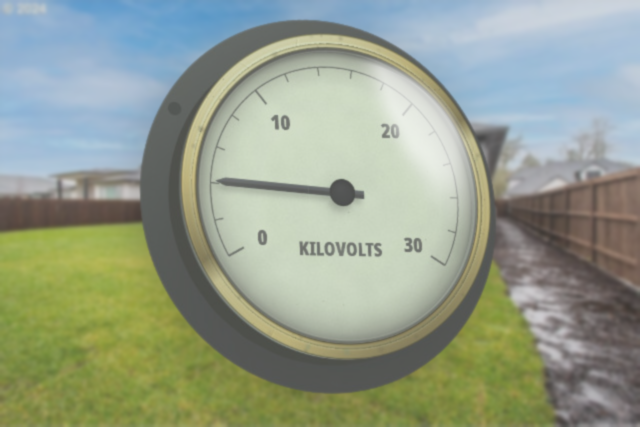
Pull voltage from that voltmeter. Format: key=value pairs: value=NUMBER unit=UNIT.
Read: value=4 unit=kV
